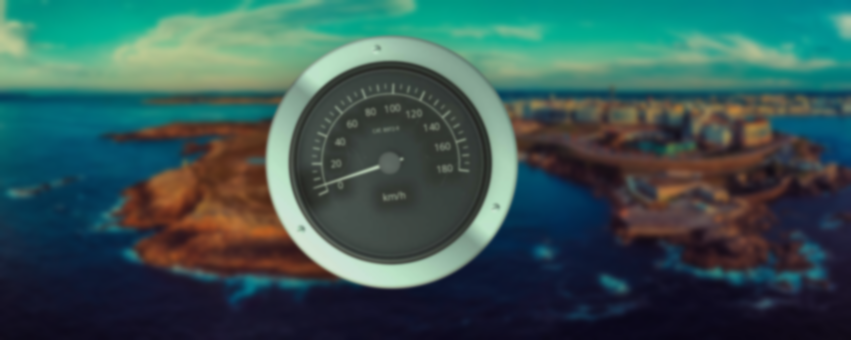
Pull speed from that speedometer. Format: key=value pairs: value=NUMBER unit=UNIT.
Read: value=5 unit=km/h
